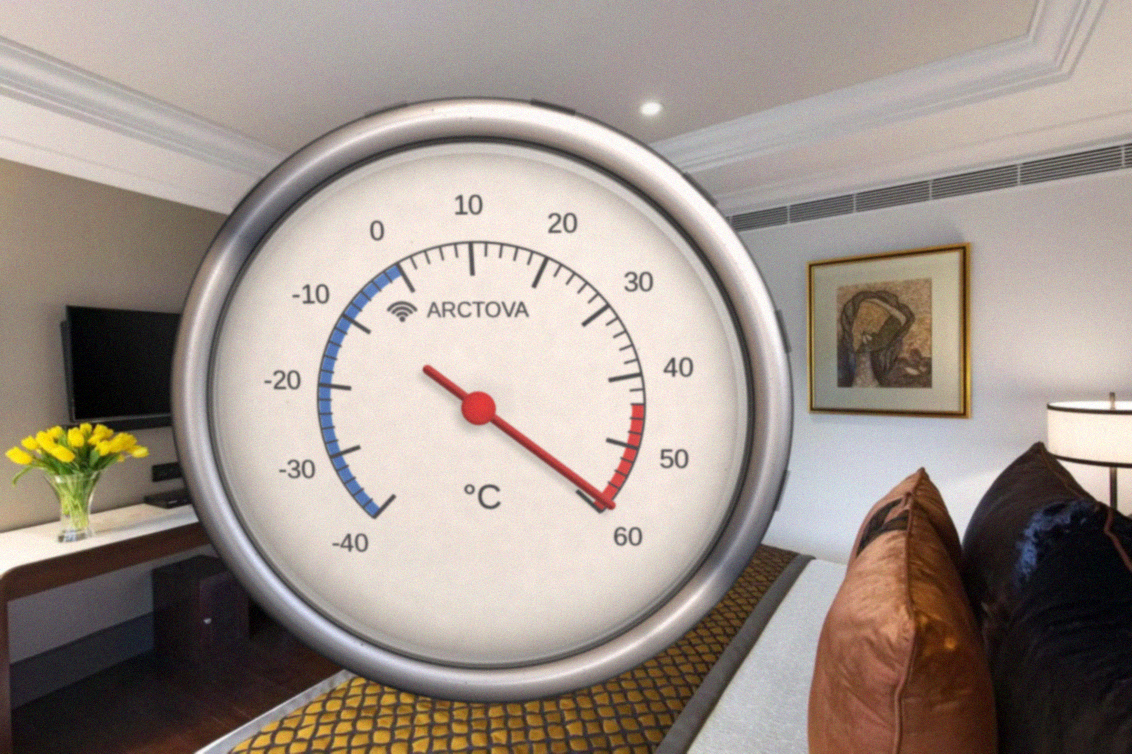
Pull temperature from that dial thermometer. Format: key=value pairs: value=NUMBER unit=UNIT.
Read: value=58 unit=°C
